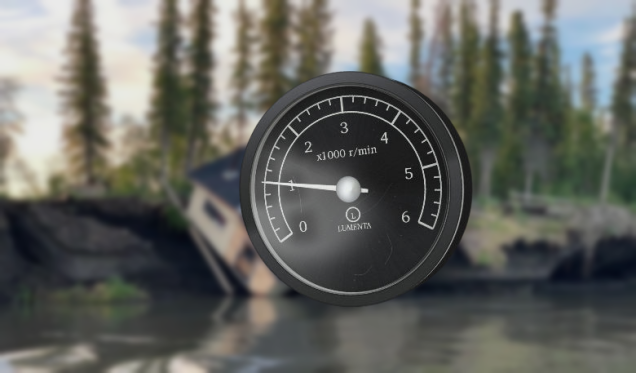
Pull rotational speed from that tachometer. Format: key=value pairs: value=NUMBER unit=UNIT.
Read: value=1000 unit=rpm
